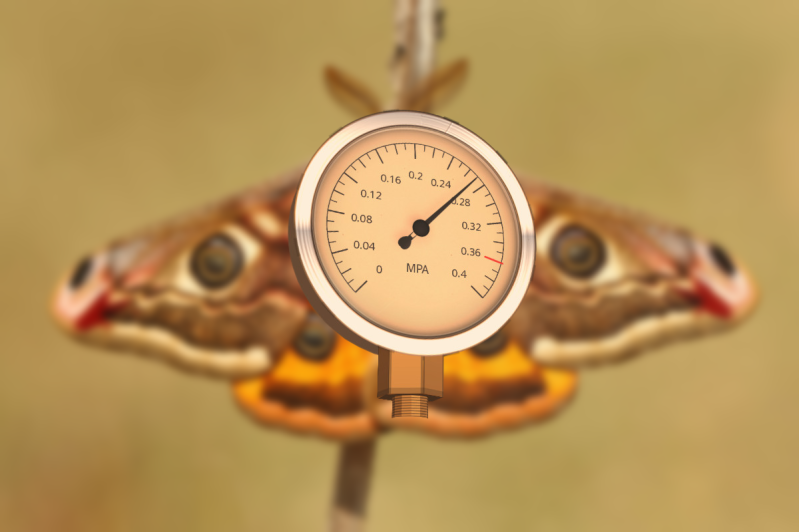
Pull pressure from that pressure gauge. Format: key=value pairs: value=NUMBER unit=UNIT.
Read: value=0.27 unit=MPa
